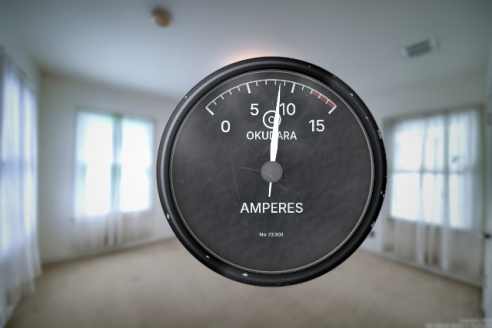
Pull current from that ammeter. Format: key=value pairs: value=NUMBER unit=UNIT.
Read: value=8.5 unit=A
